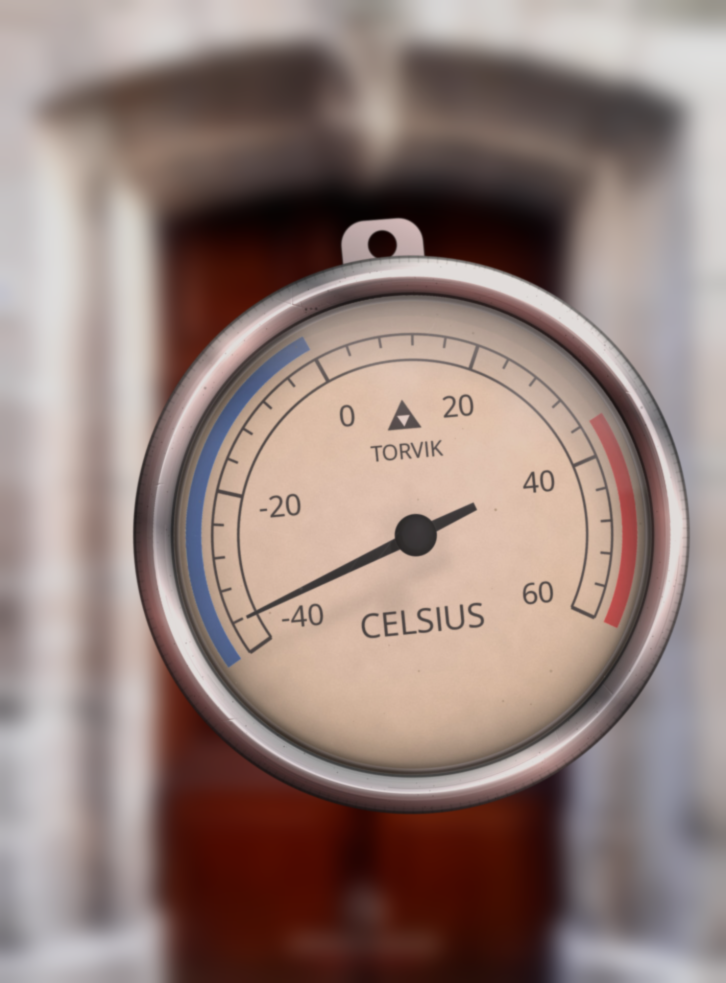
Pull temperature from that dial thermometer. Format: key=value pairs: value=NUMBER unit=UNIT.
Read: value=-36 unit=°C
